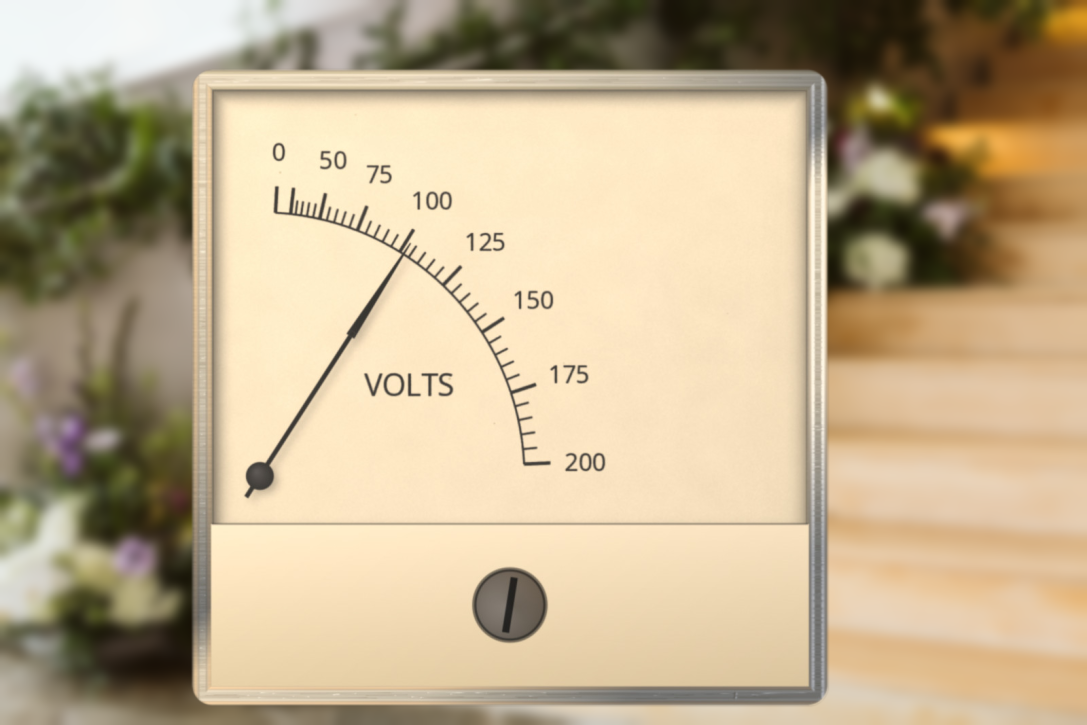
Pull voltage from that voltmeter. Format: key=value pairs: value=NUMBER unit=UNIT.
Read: value=102.5 unit=V
